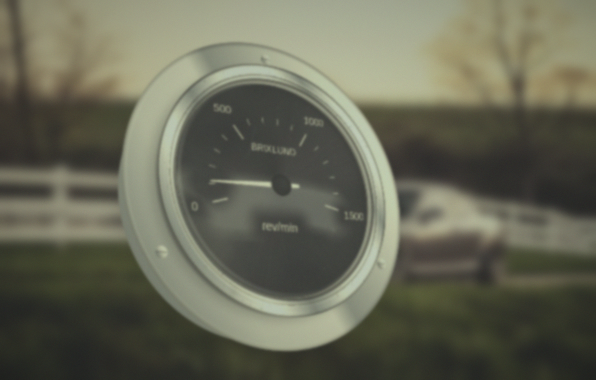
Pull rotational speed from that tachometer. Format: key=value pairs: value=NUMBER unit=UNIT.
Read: value=100 unit=rpm
